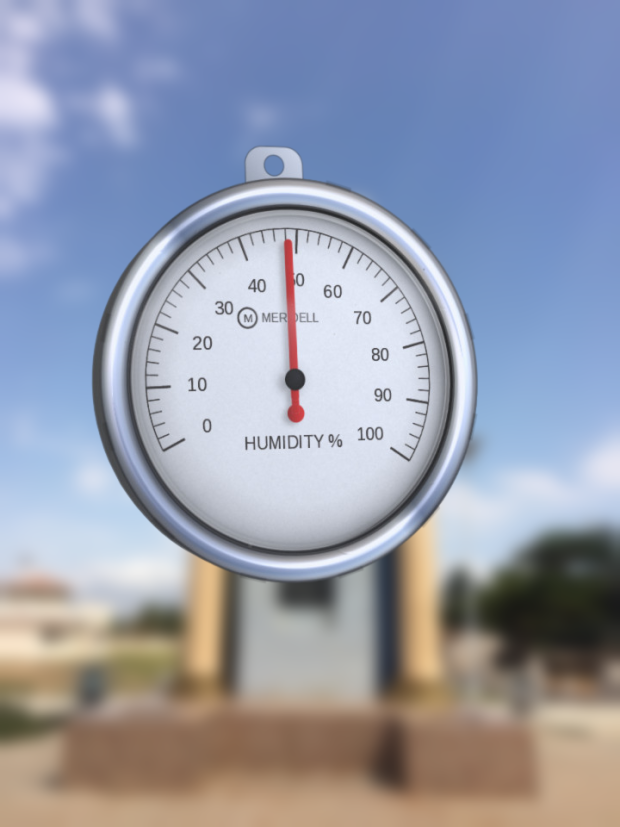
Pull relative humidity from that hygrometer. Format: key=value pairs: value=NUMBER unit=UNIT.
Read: value=48 unit=%
